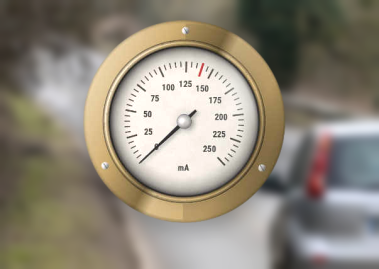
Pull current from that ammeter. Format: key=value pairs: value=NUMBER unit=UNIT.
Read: value=0 unit=mA
